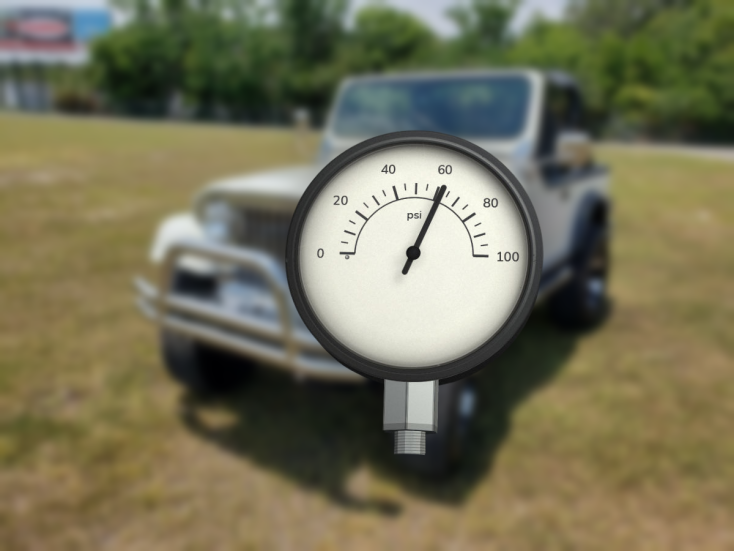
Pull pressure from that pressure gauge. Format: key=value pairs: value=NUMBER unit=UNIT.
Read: value=62.5 unit=psi
